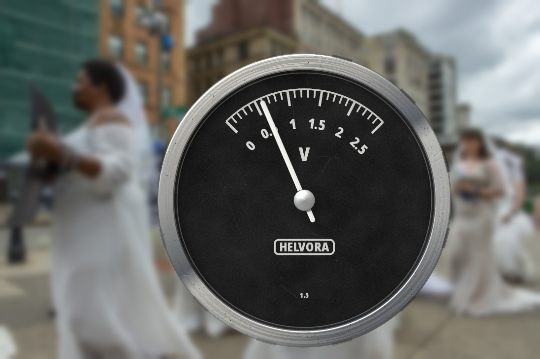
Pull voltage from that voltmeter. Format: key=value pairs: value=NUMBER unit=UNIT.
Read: value=0.6 unit=V
